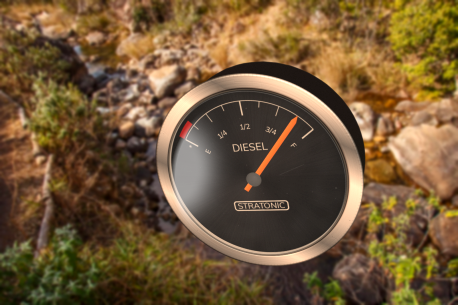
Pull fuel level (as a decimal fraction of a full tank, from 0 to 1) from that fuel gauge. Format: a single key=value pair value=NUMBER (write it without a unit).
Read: value=0.875
